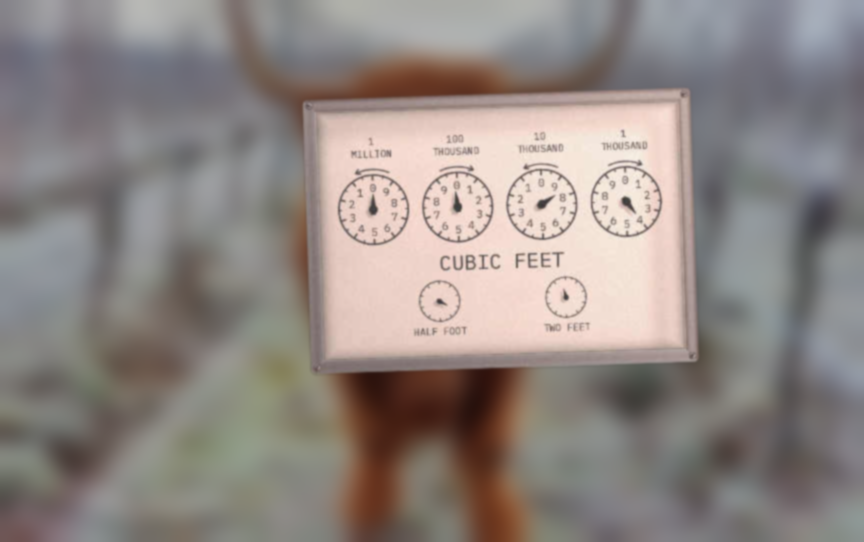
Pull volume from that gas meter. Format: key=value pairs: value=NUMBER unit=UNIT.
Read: value=998400 unit=ft³
